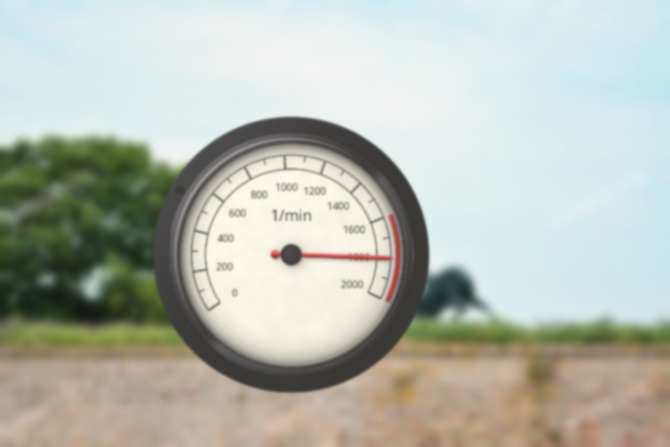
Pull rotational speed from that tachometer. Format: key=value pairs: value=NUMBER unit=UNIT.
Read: value=1800 unit=rpm
